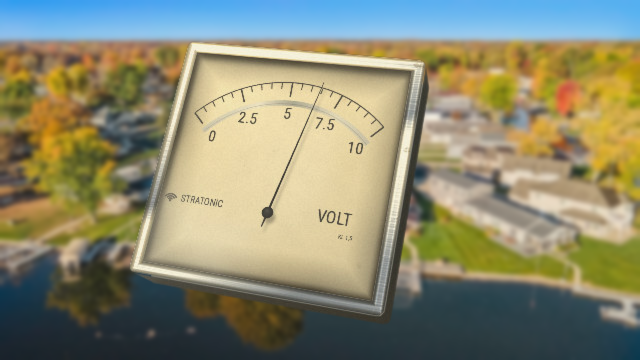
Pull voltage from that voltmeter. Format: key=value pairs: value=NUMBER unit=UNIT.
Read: value=6.5 unit=V
